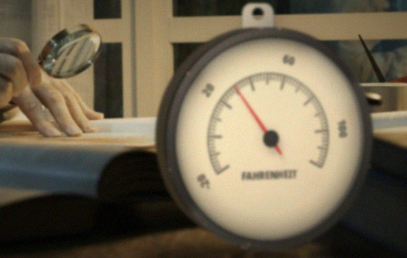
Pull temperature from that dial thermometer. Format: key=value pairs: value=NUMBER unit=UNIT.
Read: value=30 unit=°F
